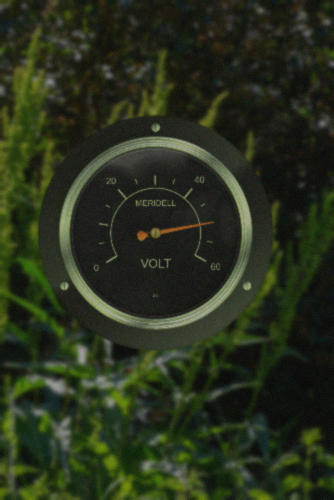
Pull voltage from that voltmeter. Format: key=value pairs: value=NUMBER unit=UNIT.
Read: value=50 unit=V
